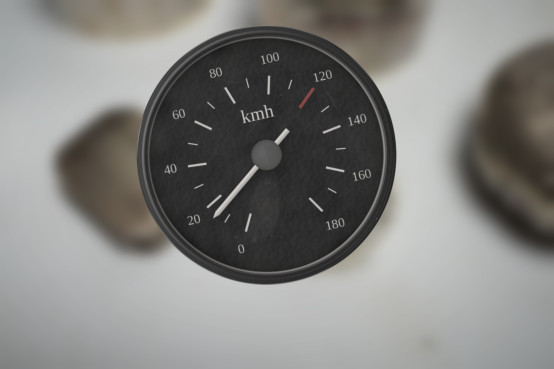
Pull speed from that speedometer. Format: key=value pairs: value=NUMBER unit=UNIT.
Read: value=15 unit=km/h
